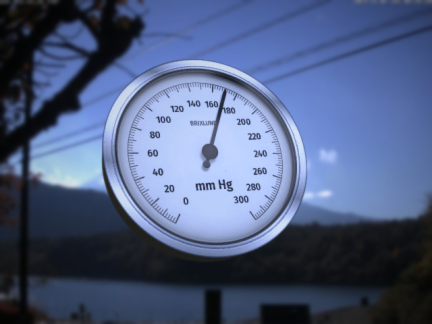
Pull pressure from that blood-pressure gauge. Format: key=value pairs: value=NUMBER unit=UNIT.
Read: value=170 unit=mmHg
